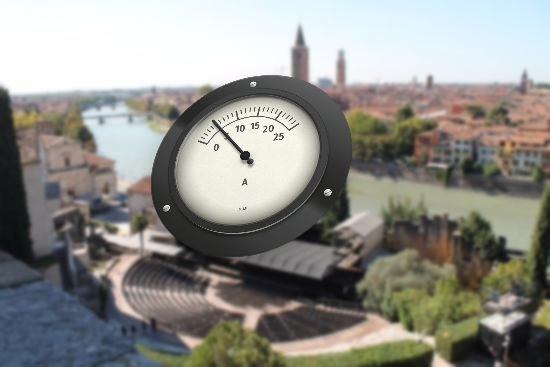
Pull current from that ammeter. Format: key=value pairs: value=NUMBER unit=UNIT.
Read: value=5 unit=A
